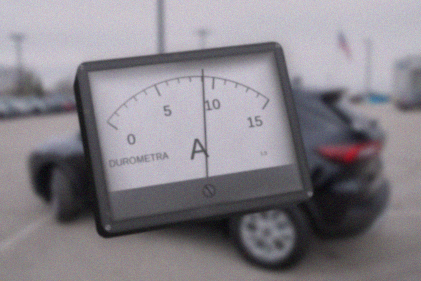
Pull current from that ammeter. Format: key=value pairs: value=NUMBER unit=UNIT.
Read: value=9 unit=A
